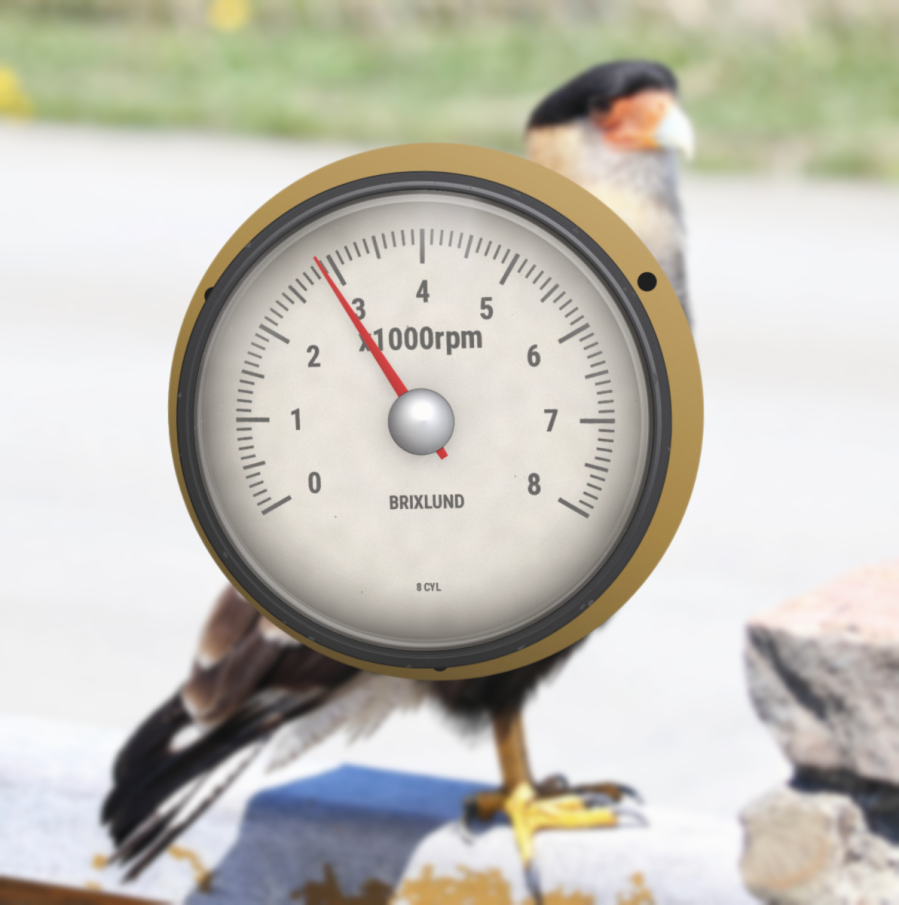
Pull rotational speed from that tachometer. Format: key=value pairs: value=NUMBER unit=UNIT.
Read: value=2900 unit=rpm
